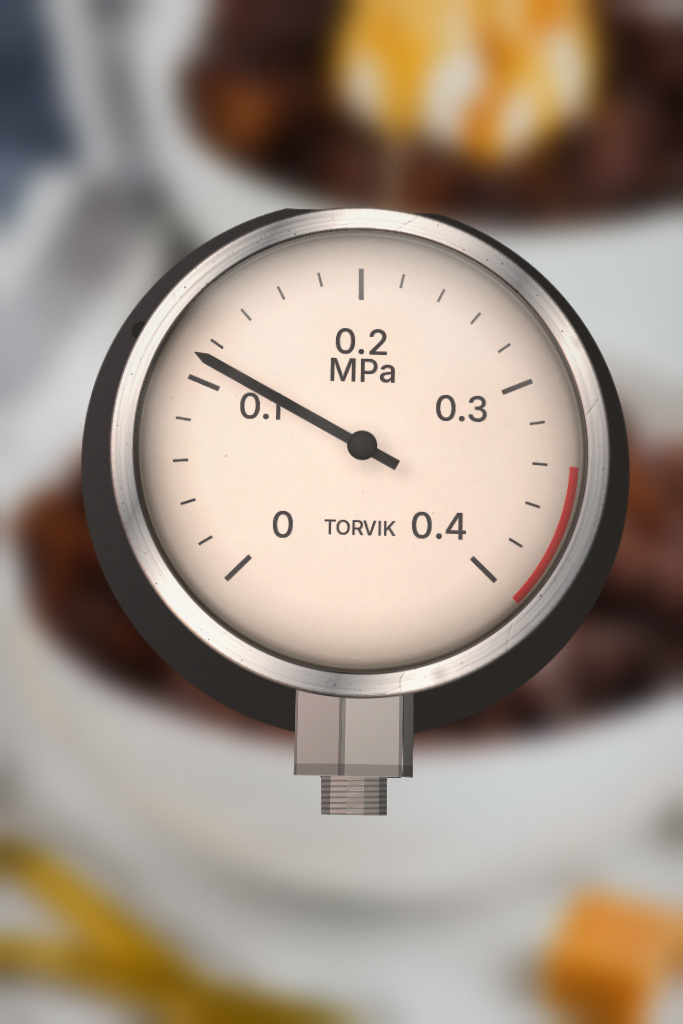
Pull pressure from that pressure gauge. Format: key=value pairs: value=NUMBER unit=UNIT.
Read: value=0.11 unit=MPa
